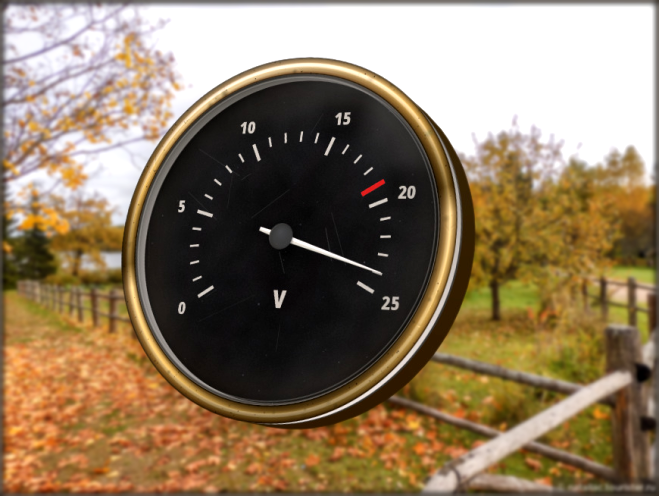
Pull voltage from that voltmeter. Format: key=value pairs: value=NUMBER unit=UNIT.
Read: value=24 unit=V
